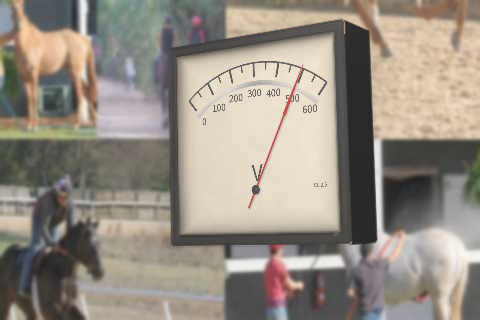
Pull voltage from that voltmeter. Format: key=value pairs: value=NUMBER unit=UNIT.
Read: value=500 unit=V
